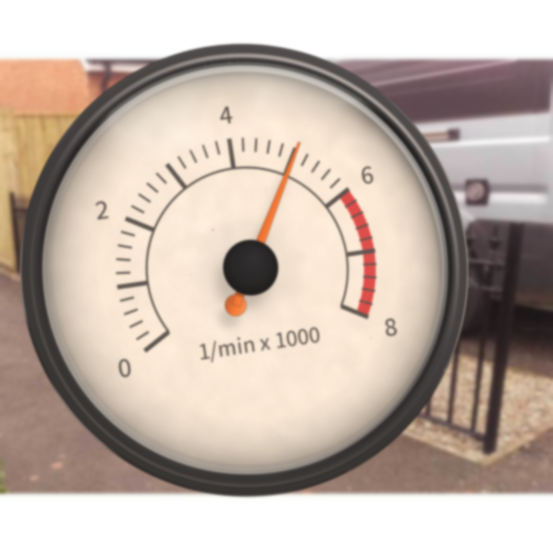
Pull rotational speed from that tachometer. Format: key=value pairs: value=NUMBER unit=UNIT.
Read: value=5000 unit=rpm
